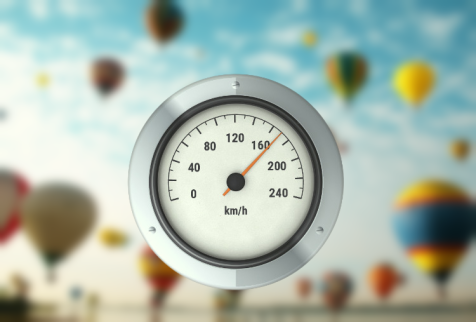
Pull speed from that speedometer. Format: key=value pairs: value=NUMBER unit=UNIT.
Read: value=170 unit=km/h
